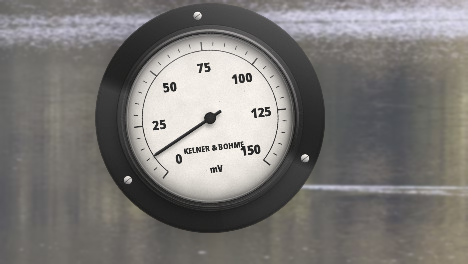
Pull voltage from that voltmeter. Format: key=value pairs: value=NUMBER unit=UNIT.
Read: value=10 unit=mV
